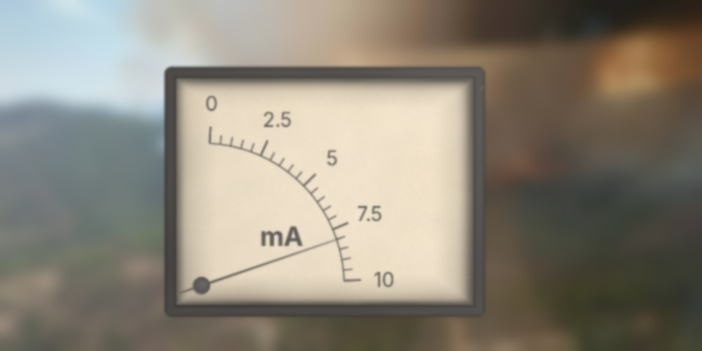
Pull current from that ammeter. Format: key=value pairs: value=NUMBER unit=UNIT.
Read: value=8 unit=mA
